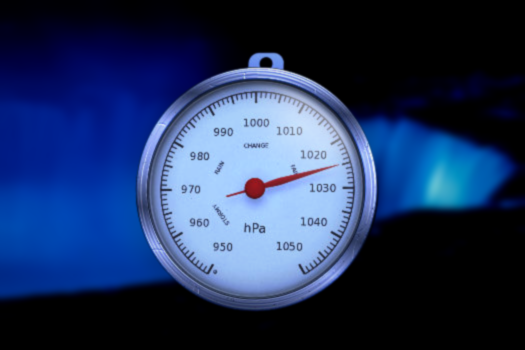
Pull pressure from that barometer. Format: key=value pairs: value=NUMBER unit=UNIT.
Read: value=1025 unit=hPa
